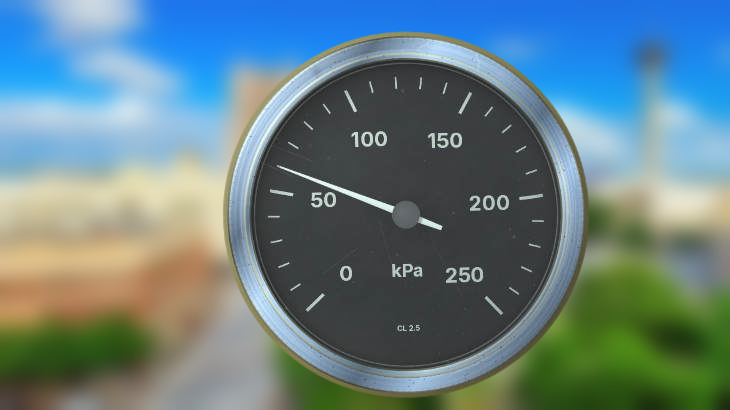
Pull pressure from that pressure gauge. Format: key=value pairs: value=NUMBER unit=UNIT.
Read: value=60 unit=kPa
